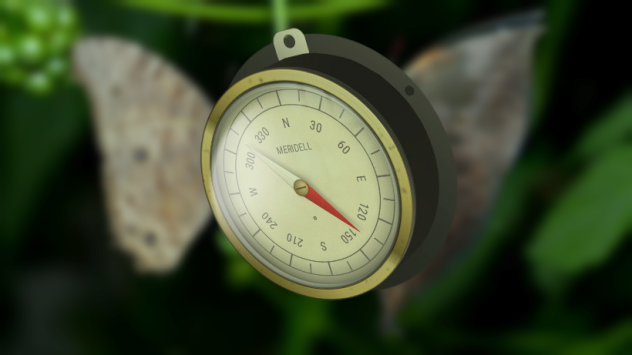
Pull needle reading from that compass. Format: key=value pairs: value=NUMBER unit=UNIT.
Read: value=135 unit=°
